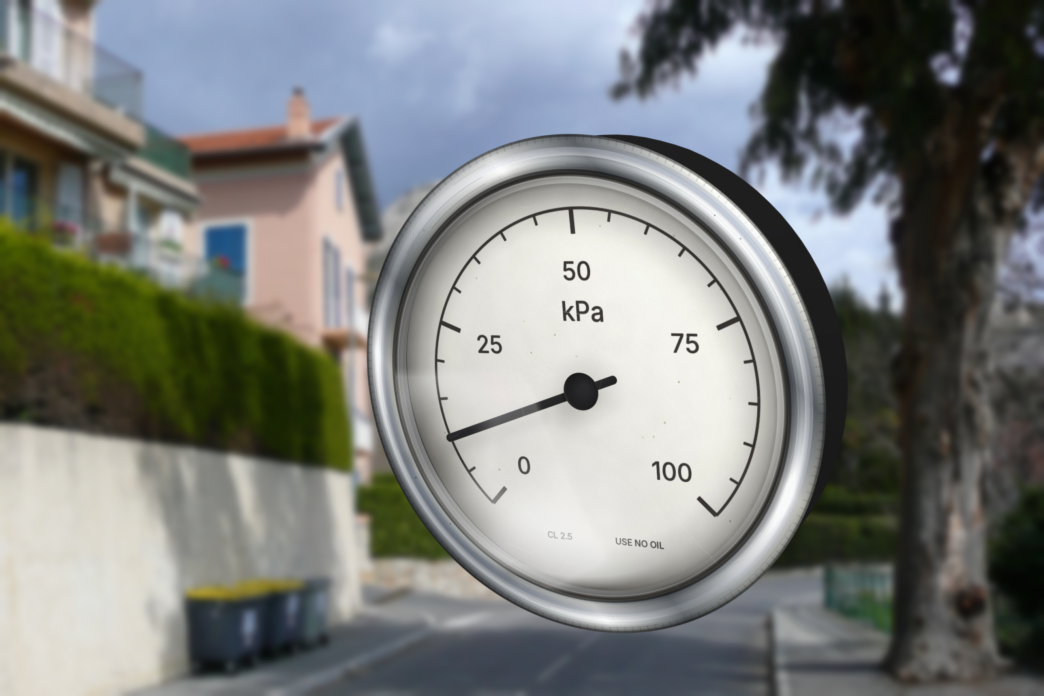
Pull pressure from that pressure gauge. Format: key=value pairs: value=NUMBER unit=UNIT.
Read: value=10 unit=kPa
